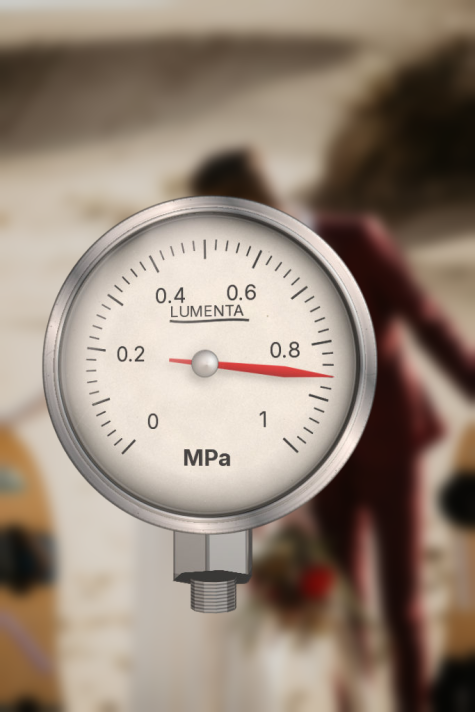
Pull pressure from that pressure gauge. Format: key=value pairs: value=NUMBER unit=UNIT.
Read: value=0.86 unit=MPa
